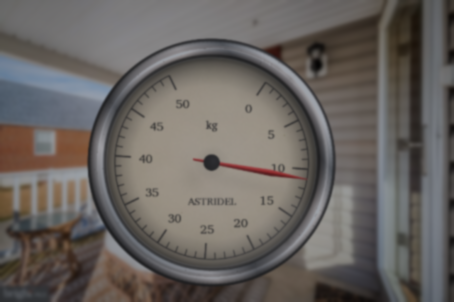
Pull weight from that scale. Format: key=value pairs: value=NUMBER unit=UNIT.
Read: value=11 unit=kg
